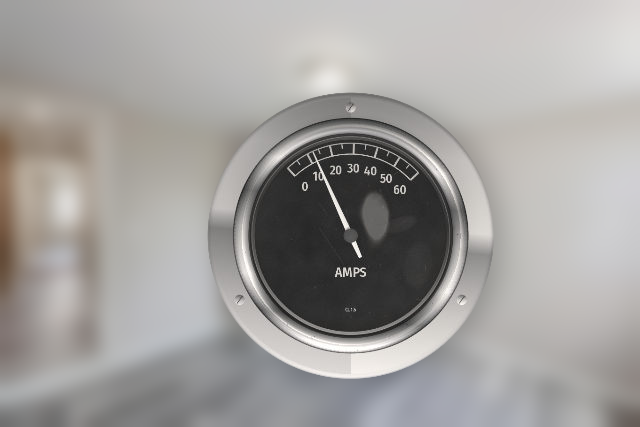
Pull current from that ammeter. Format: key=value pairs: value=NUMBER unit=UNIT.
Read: value=12.5 unit=A
